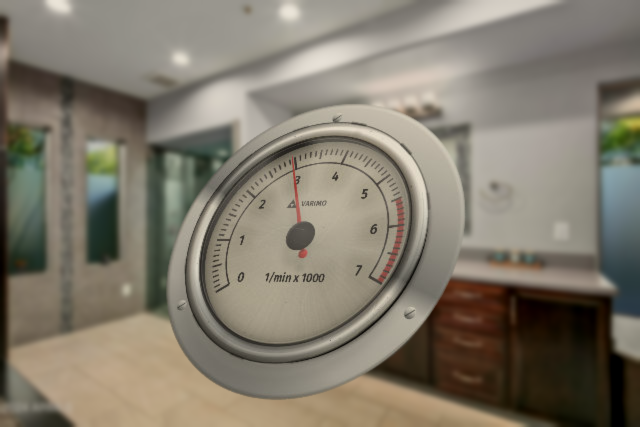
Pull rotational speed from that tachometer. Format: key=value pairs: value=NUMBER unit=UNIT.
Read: value=3000 unit=rpm
